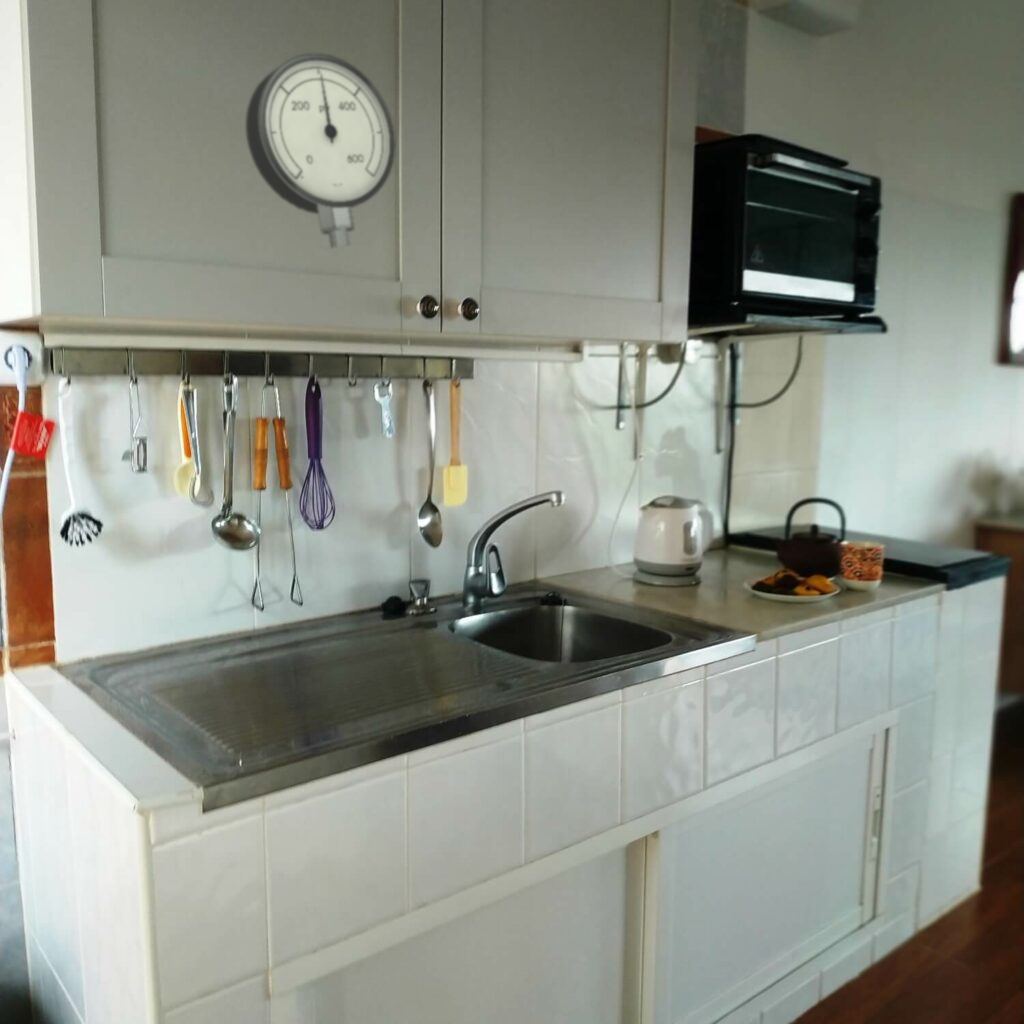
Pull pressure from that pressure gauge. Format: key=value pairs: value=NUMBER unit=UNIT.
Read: value=300 unit=psi
